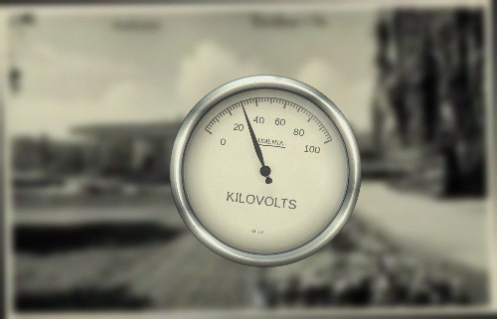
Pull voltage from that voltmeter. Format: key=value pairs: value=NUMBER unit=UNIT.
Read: value=30 unit=kV
